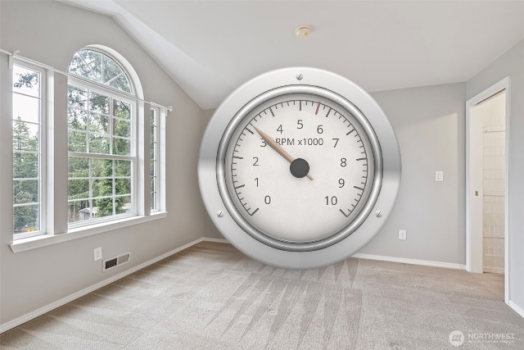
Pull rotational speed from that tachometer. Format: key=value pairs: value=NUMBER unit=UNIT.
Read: value=3200 unit=rpm
